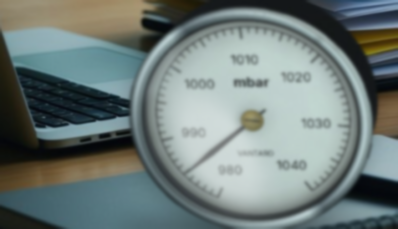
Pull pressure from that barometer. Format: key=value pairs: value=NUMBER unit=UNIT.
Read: value=985 unit=mbar
